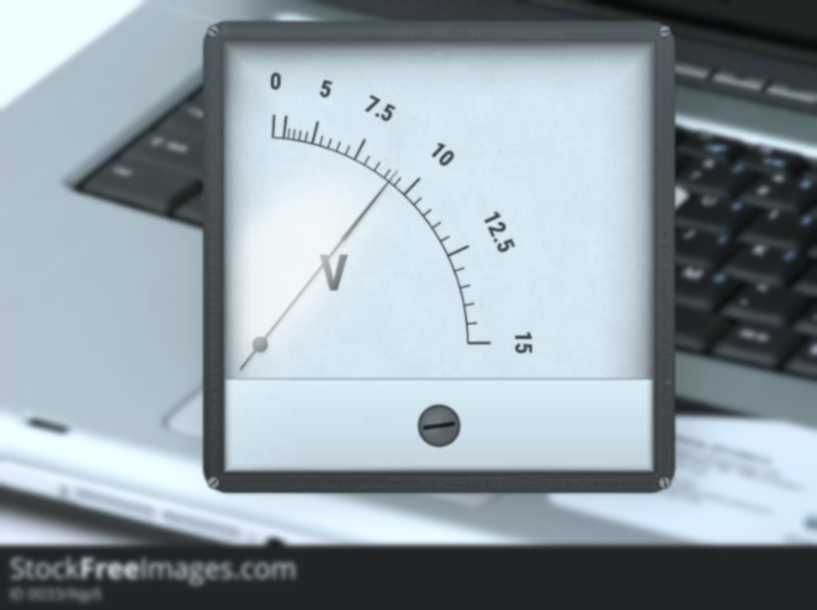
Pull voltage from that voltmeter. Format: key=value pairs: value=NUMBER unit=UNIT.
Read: value=9.25 unit=V
